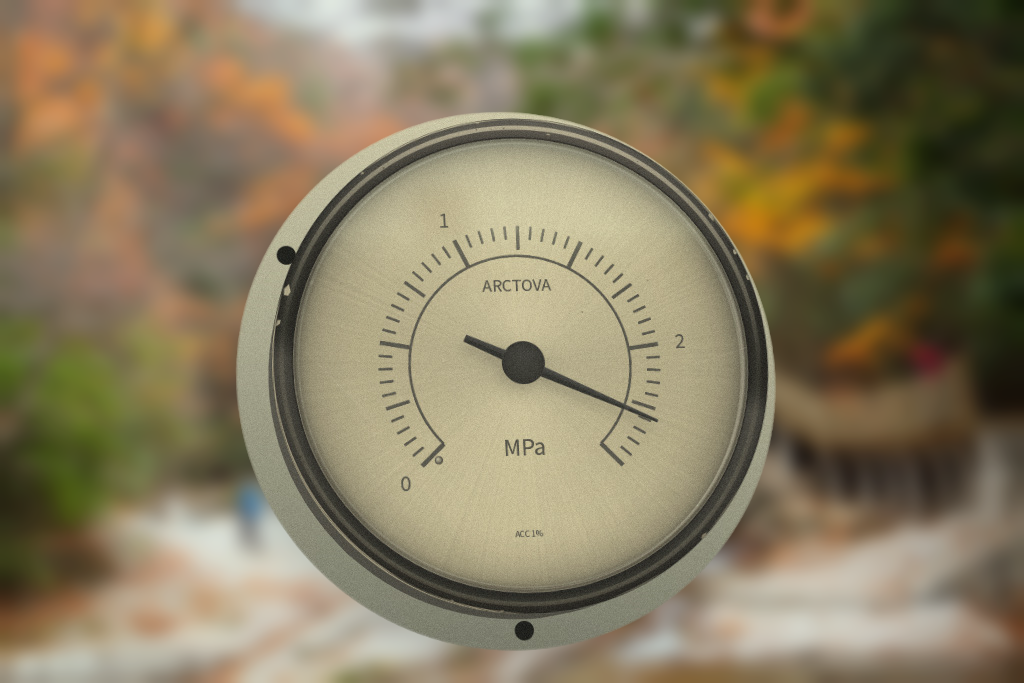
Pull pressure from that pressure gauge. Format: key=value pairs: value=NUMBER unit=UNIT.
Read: value=2.3 unit=MPa
